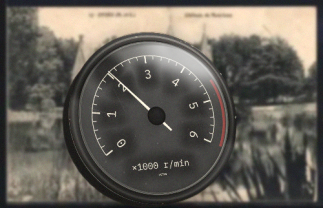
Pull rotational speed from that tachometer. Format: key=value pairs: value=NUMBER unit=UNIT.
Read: value=2000 unit=rpm
